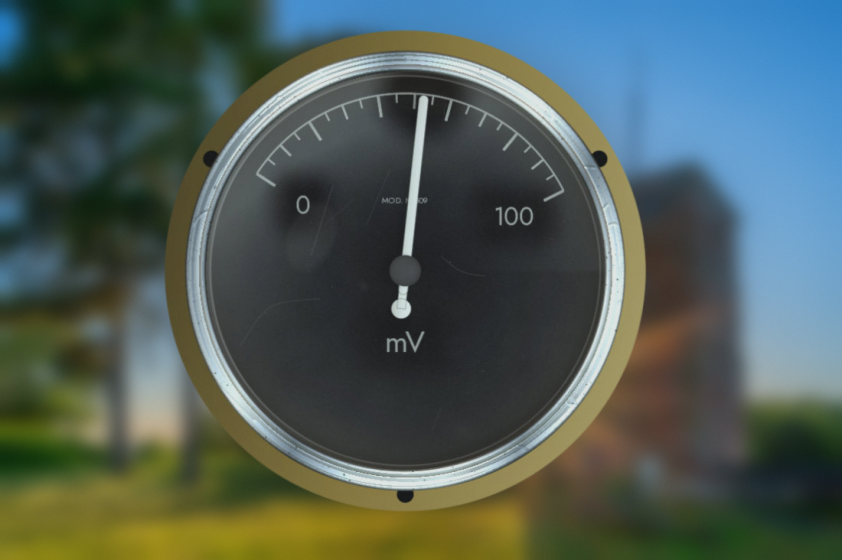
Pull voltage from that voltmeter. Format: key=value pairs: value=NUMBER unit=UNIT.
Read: value=52.5 unit=mV
